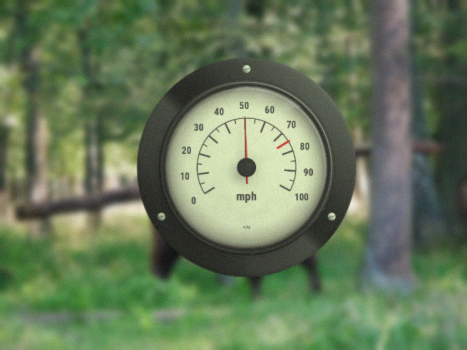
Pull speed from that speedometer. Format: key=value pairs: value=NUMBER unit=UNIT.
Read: value=50 unit=mph
